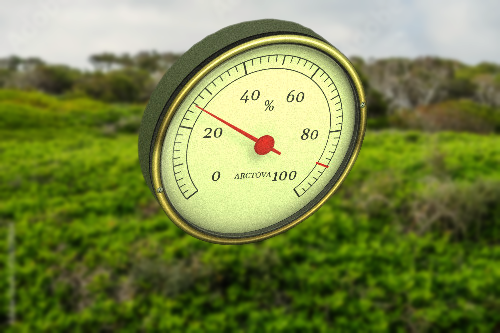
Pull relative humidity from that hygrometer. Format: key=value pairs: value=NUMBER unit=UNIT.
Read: value=26 unit=%
